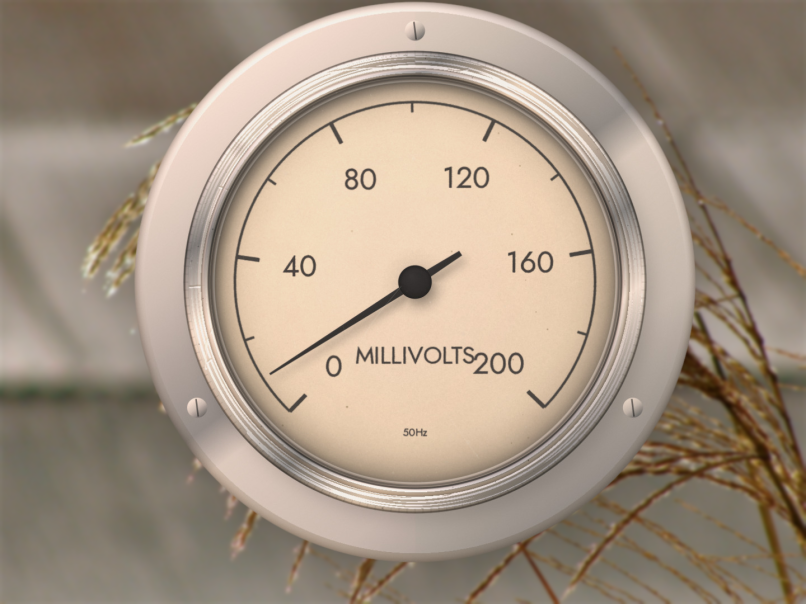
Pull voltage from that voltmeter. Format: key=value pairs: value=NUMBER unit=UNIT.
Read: value=10 unit=mV
